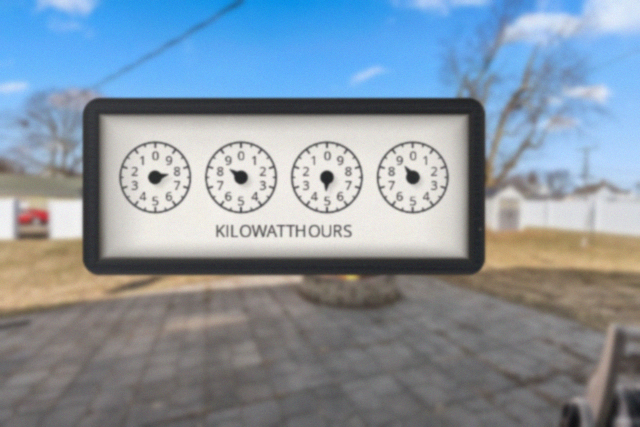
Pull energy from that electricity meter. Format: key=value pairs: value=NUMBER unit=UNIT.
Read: value=7849 unit=kWh
